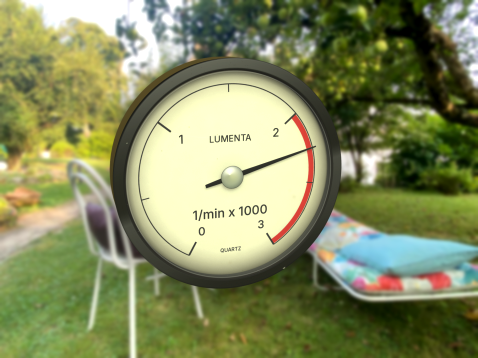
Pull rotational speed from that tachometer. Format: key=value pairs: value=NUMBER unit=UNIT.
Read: value=2250 unit=rpm
